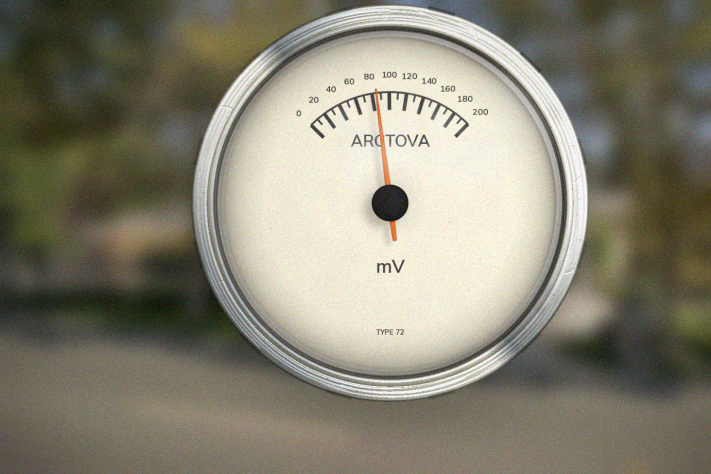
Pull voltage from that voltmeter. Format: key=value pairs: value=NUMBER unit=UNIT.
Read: value=85 unit=mV
